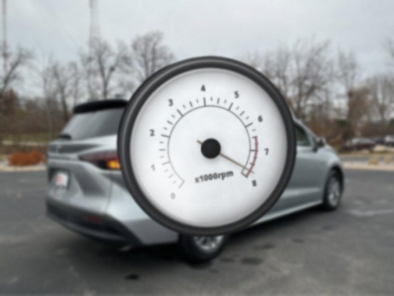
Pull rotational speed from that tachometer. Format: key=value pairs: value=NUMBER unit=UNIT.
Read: value=7750 unit=rpm
